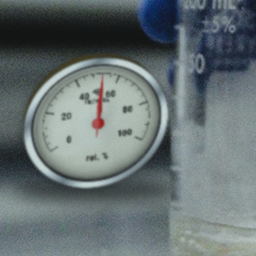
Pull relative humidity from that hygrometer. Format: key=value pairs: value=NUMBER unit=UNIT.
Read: value=52 unit=%
